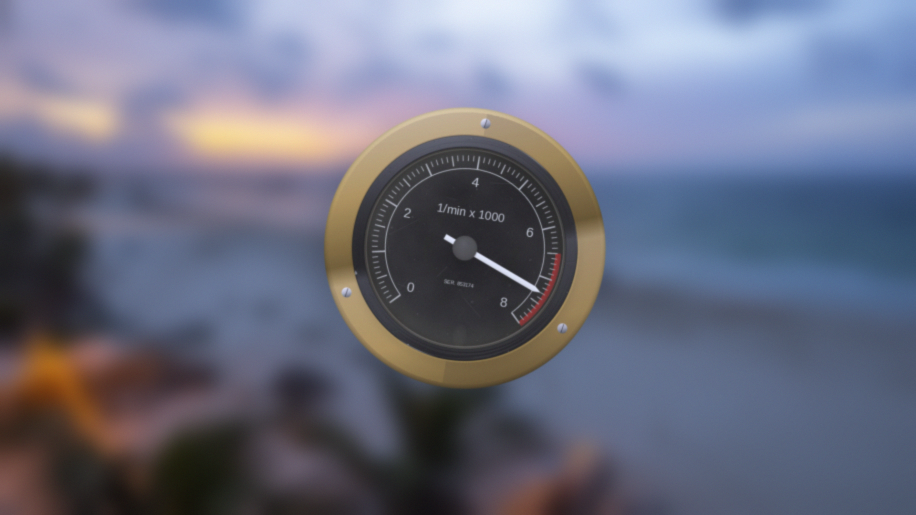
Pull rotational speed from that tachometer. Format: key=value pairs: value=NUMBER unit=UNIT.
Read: value=7300 unit=rpm
